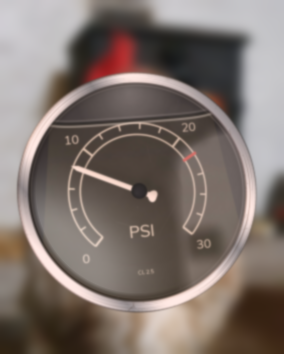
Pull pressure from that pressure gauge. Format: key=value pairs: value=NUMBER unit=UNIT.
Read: value=8 unit=psi
